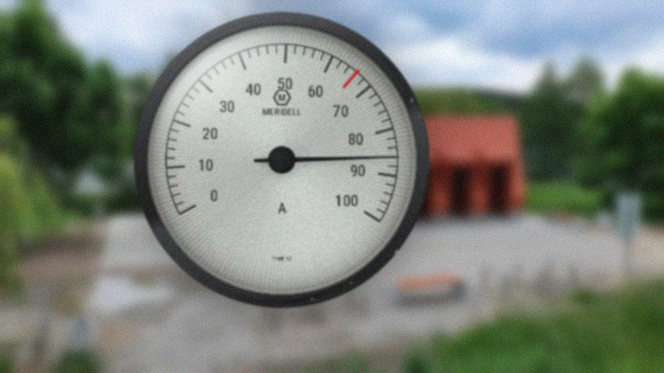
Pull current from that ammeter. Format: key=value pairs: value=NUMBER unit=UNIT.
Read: value=86 unit=A
